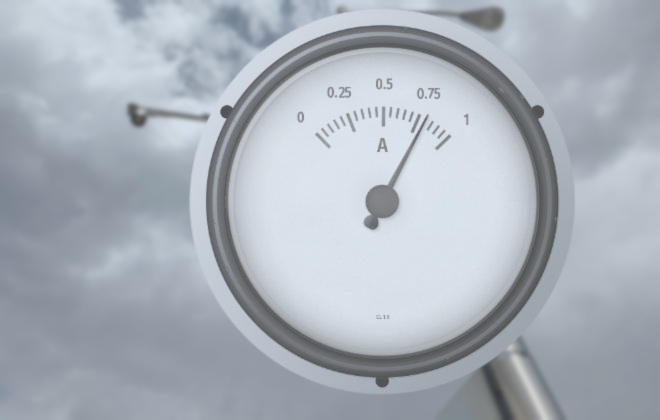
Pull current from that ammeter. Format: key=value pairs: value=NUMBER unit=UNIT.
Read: value=0.8 unit=A
